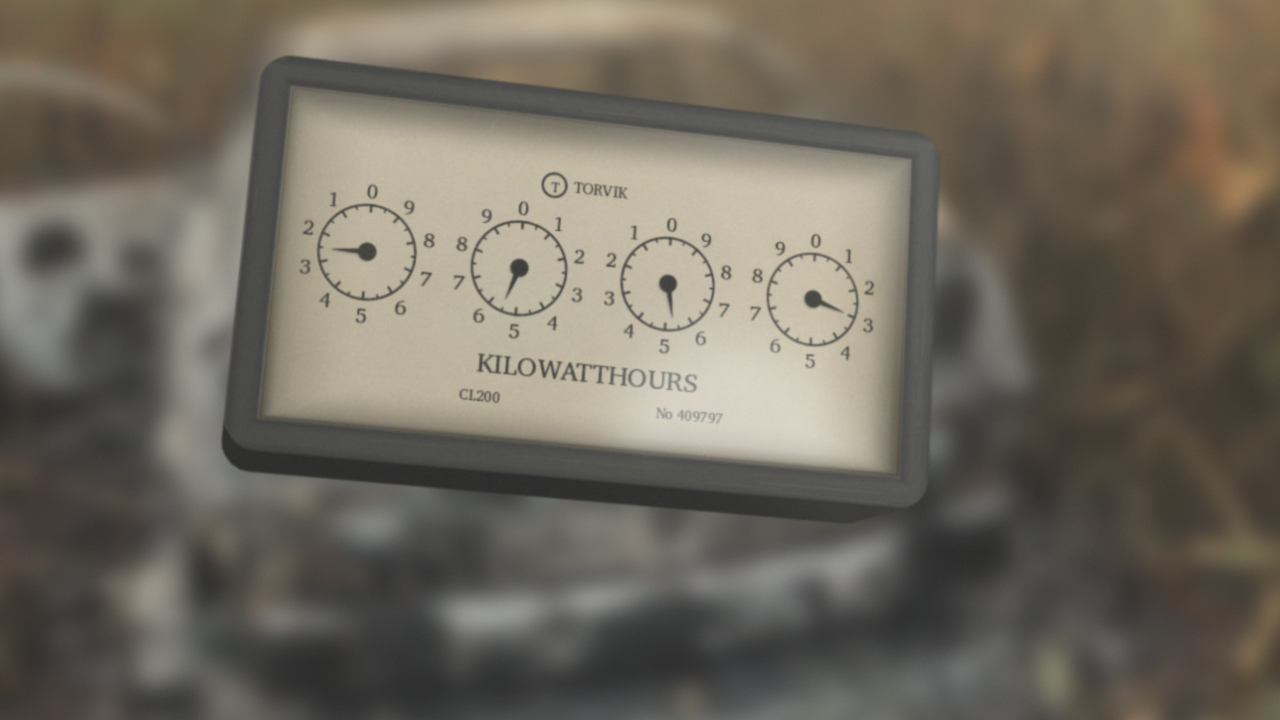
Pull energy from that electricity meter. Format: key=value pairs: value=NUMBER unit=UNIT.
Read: value=2553 unit=kWh
